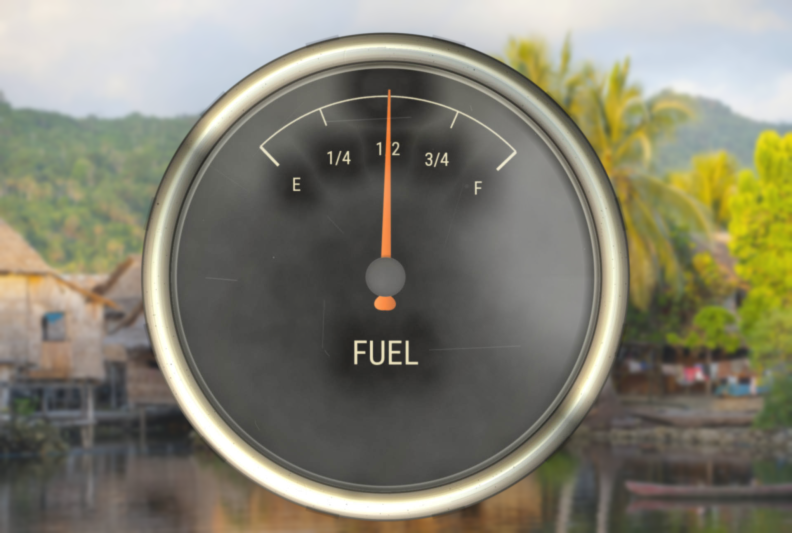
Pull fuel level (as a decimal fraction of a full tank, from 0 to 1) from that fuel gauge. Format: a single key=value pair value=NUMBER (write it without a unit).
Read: value=0.5
